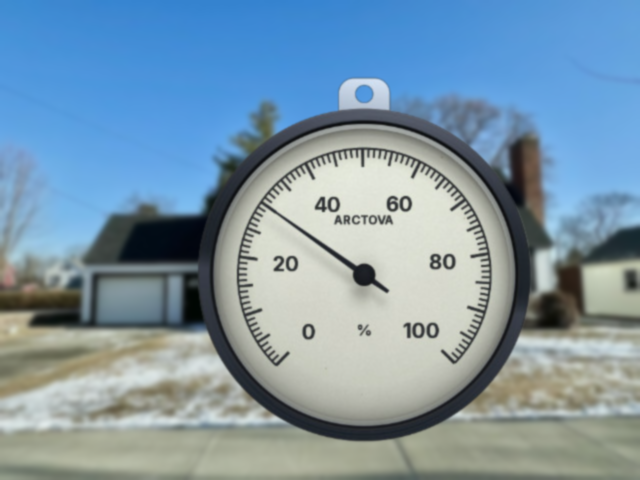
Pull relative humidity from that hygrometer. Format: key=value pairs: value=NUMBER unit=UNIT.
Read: value=30 unit=%
